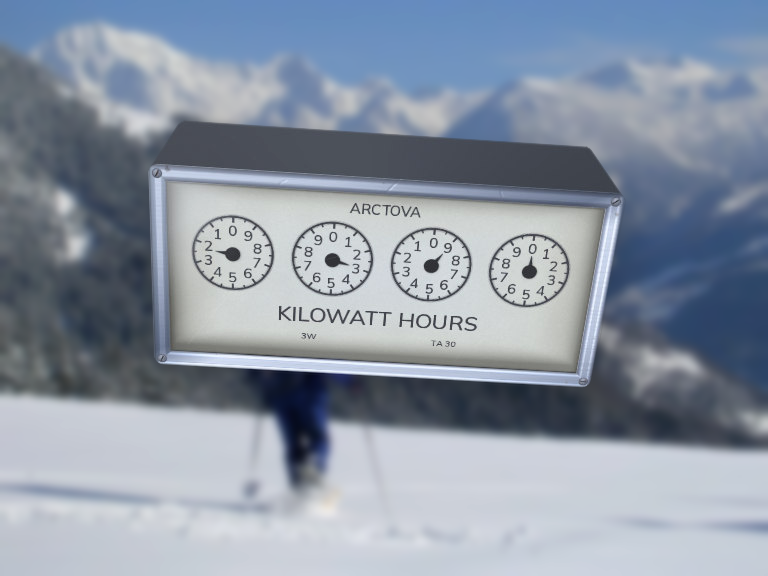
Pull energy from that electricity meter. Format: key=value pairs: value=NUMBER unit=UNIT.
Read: value=2290 unit=kWh
